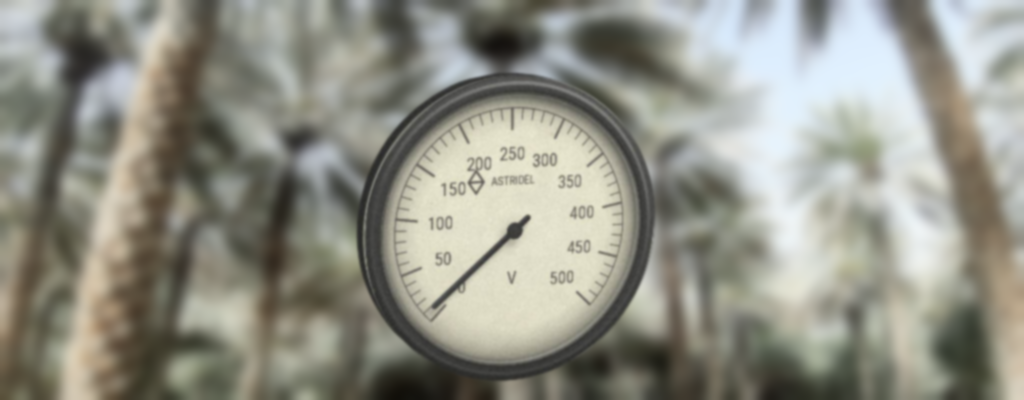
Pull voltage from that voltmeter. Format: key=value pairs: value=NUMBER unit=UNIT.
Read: value=10 unit=V
